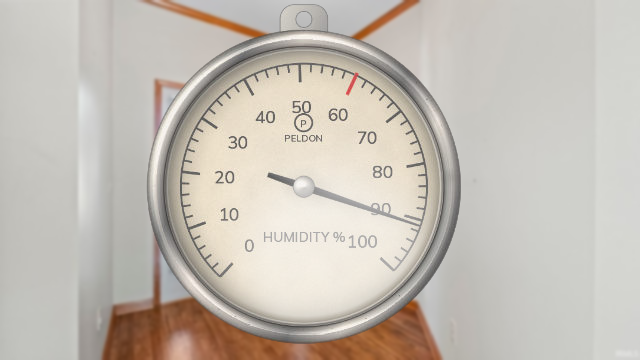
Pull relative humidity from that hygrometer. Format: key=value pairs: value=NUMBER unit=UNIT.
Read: value=91 unit=%
